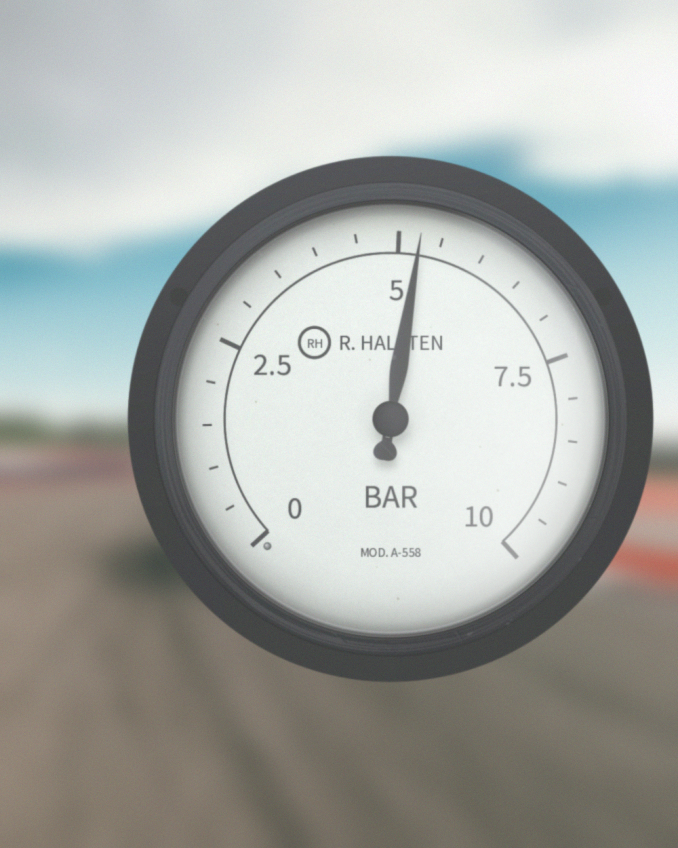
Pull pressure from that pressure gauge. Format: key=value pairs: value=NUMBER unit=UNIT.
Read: value=5.25 unit=bar
